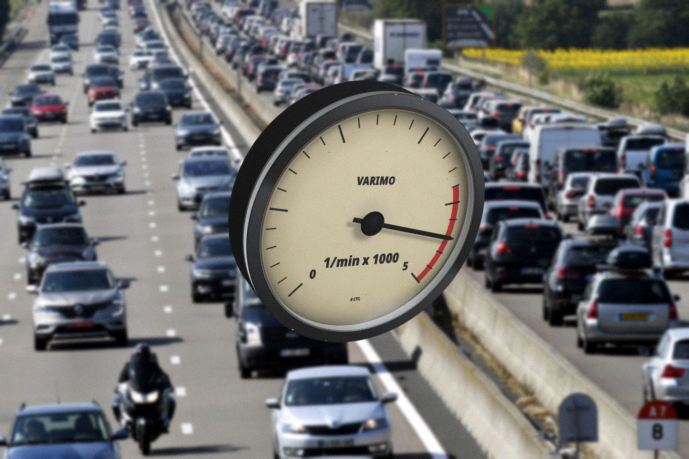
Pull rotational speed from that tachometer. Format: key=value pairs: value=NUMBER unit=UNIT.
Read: value=4400 unit=rpm
